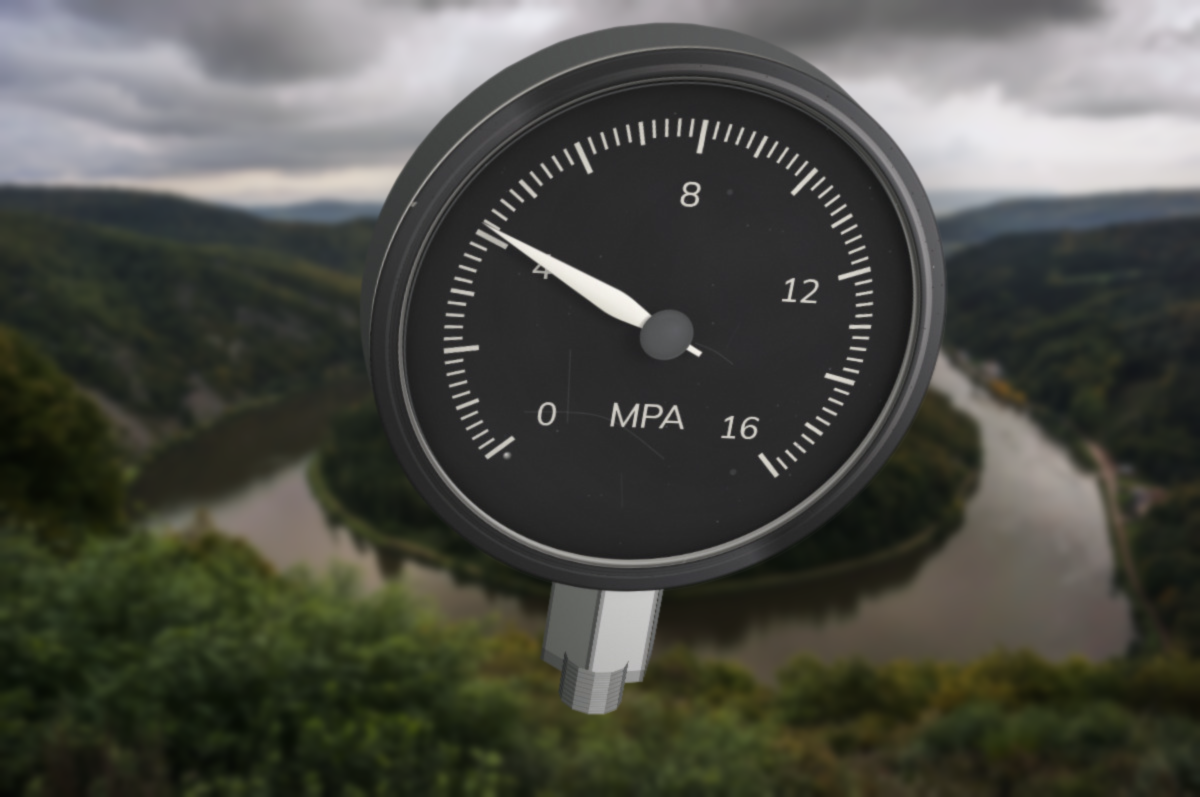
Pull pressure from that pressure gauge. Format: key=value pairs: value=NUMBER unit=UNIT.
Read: value=4.2 unit=MPa
